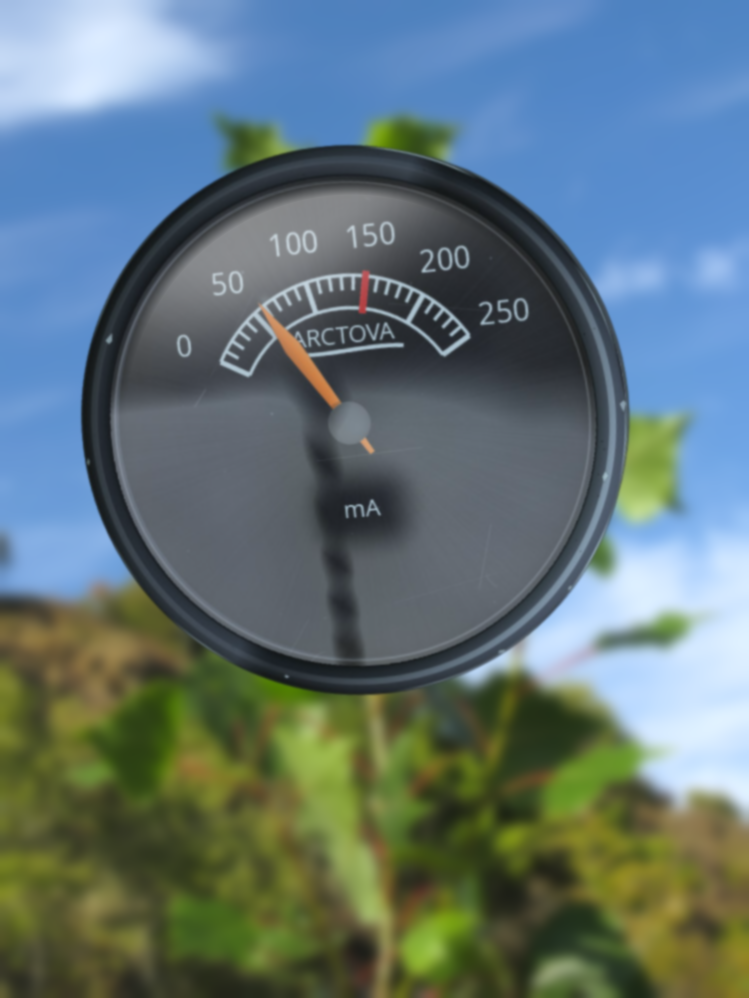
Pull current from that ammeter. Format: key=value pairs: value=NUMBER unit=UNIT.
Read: value=60 unit=mA
